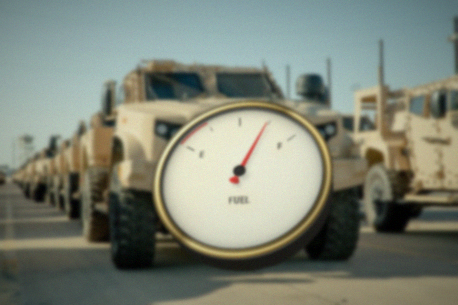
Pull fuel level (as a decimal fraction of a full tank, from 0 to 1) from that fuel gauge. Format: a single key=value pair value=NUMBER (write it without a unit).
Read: value=0.75
